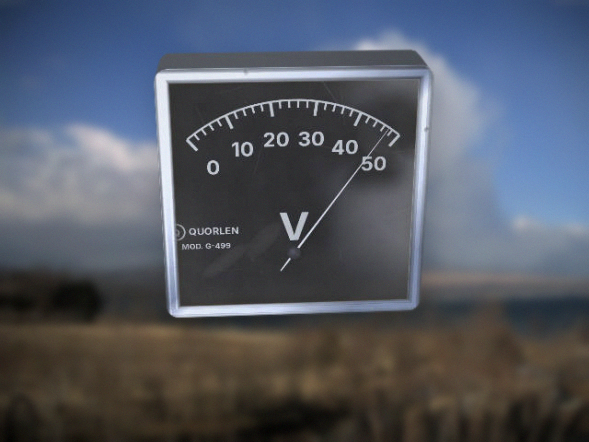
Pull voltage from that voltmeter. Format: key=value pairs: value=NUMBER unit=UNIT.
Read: value=47 unit=V
